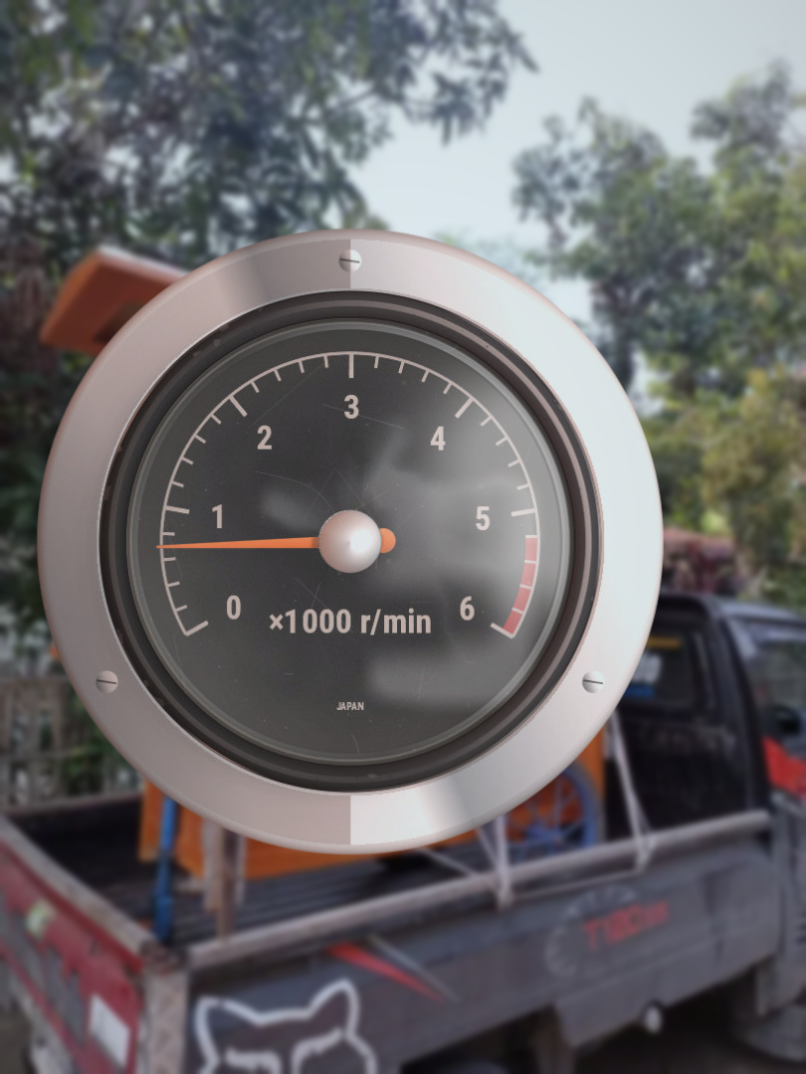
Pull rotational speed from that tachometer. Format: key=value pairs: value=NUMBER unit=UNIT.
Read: value=700 unit=rpm
